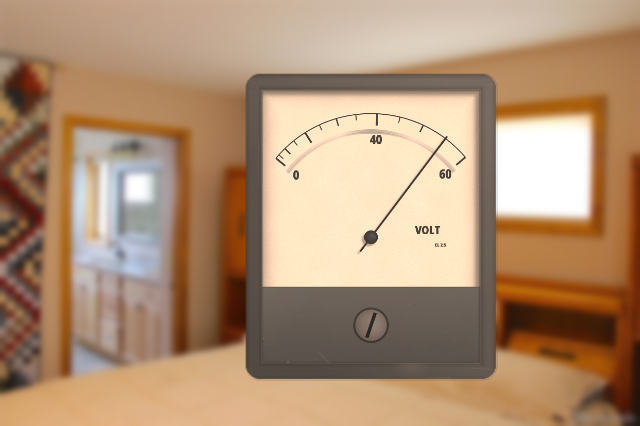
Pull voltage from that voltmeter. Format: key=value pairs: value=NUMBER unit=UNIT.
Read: value=55 unit=V
